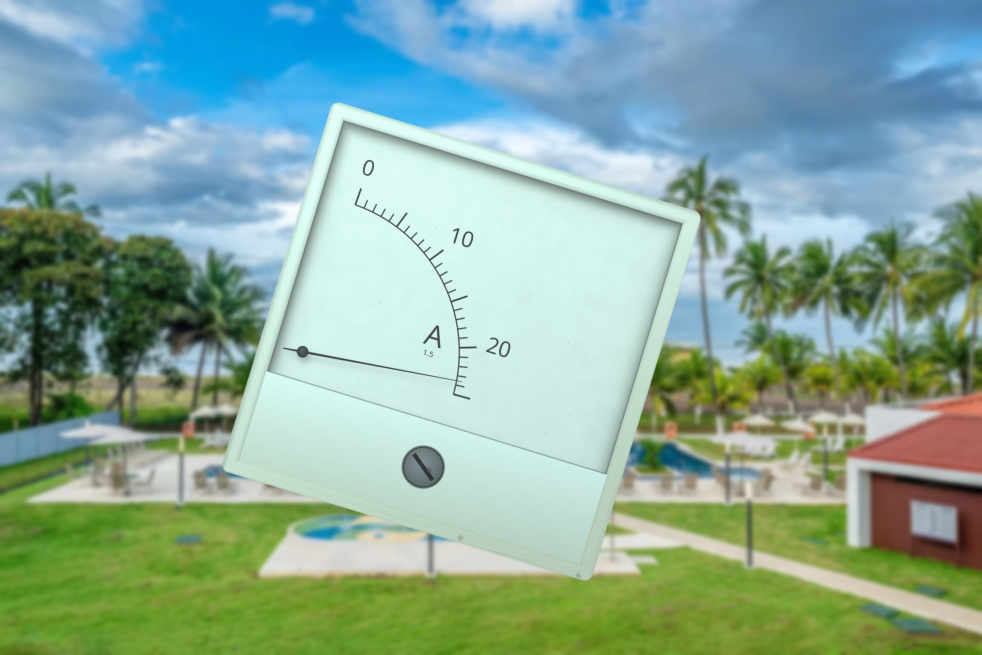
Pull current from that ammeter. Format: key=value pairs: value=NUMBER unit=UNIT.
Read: value=23.5 unit=A
